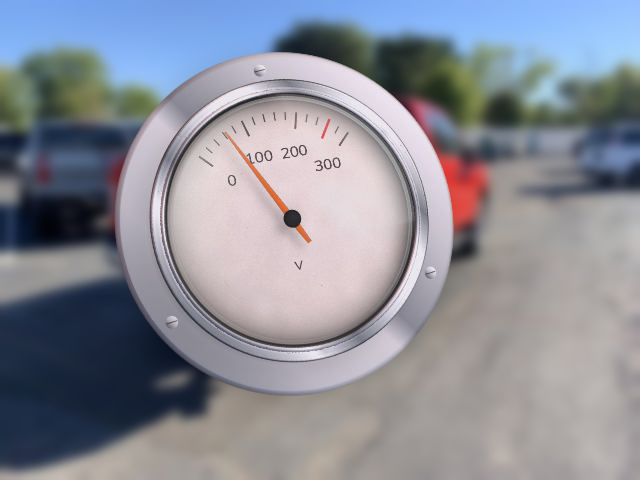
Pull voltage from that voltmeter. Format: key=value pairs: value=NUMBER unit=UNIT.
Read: value=60 unit=V
